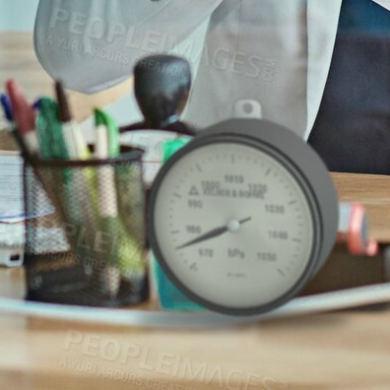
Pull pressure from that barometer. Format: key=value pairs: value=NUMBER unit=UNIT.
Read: value=976 unit=hPa
